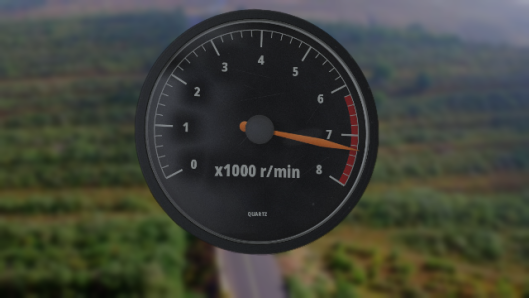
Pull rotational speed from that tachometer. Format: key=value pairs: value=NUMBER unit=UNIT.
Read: value=7300 unit=rpm
